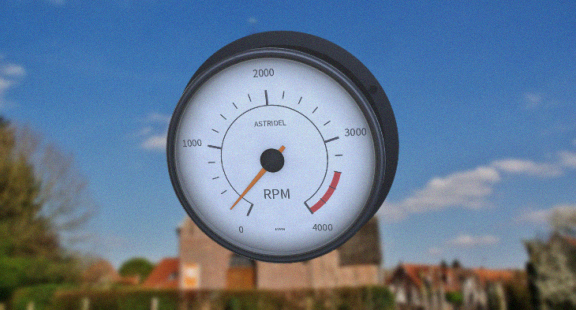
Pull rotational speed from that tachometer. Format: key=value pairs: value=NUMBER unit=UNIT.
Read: value=200 unit=rpm
